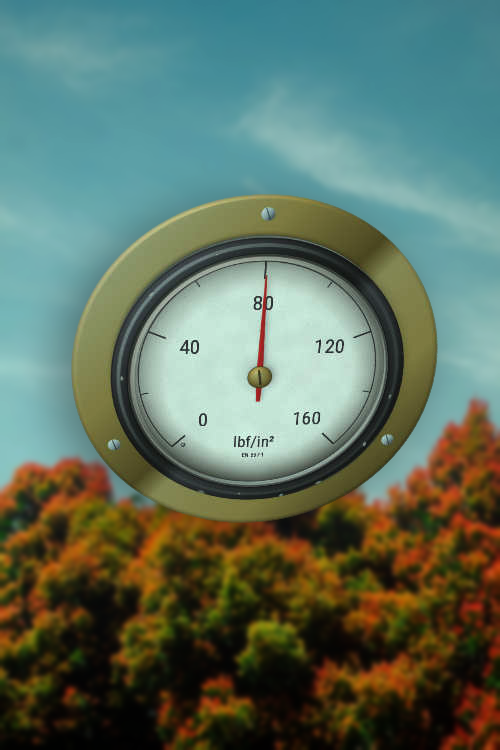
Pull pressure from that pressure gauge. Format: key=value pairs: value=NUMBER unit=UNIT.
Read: value=80 unit=psi
